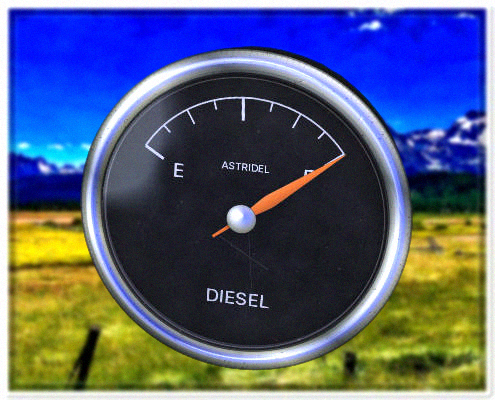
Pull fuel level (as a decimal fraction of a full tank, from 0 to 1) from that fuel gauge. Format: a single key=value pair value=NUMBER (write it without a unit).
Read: value=1
